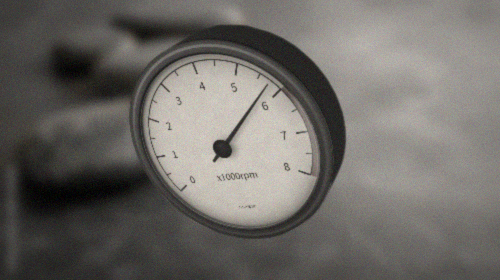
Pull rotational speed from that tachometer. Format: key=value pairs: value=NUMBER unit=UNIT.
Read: value=5750 unit=rpm
